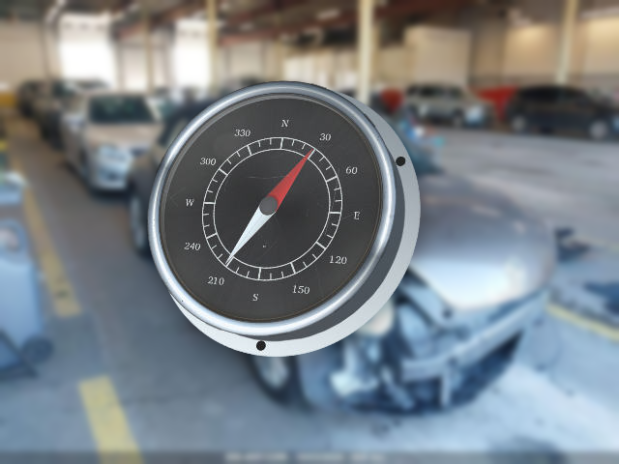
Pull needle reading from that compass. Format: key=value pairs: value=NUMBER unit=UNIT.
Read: value=30 unit=°
